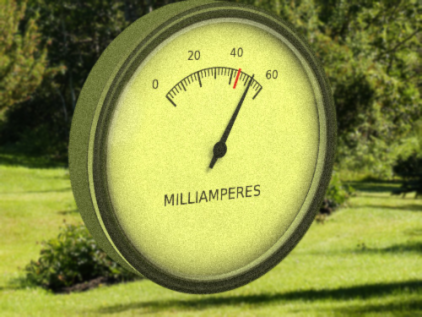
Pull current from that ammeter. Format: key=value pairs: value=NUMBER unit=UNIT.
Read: value=50 unit=mA
